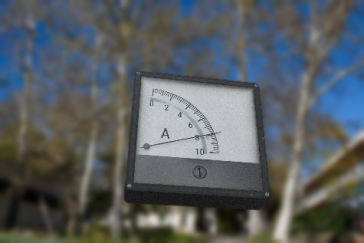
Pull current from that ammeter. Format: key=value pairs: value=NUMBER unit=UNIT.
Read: value=8 unit=A
